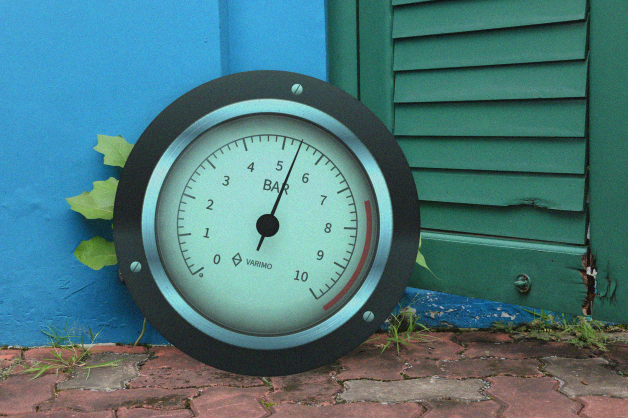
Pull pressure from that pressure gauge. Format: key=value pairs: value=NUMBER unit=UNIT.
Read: value=5.4 unit=bar
